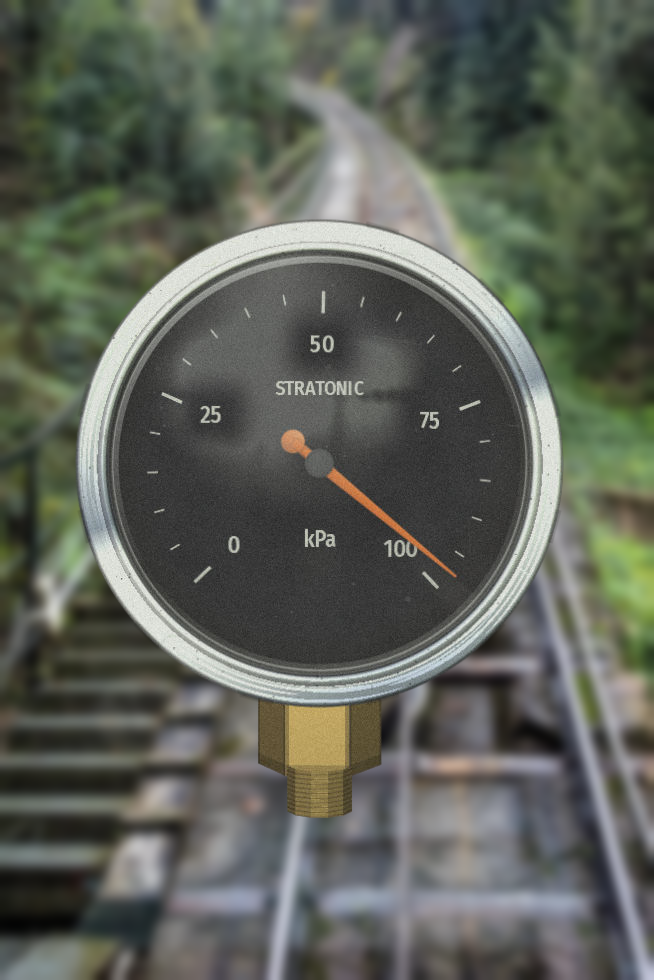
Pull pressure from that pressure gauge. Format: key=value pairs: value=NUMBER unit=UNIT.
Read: value=97.5 unit=kPa
